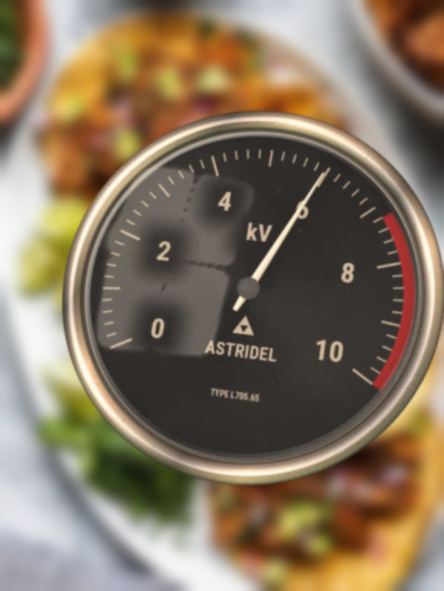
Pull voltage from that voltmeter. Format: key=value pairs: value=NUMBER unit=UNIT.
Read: value=6 unit=kV
